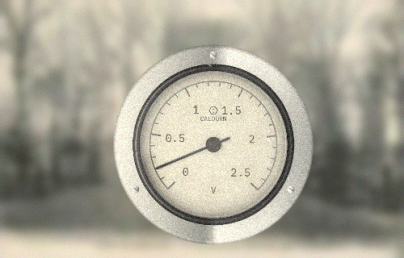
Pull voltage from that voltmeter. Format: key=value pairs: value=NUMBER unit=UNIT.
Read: value=0.2 unit=V
